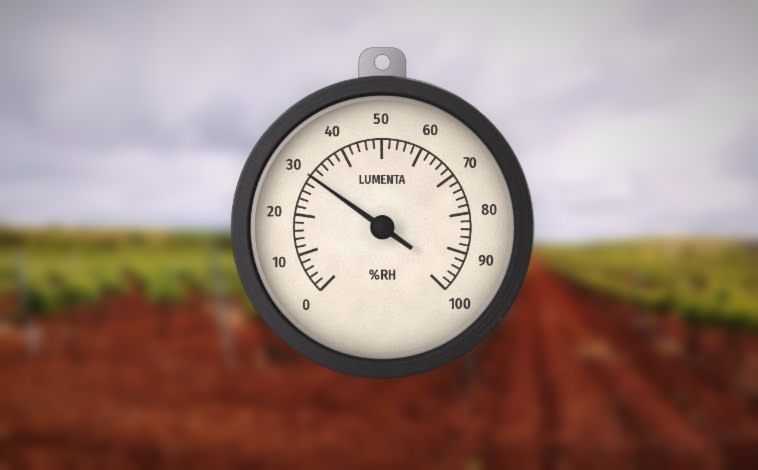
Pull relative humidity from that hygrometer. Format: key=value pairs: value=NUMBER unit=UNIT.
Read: value=30 unit=%
